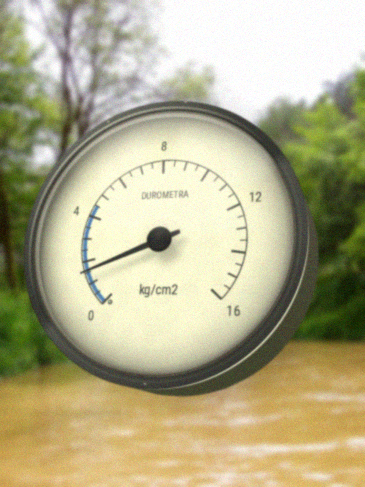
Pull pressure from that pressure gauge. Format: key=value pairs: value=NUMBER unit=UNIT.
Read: value=1.5 unit=kg/cm²
